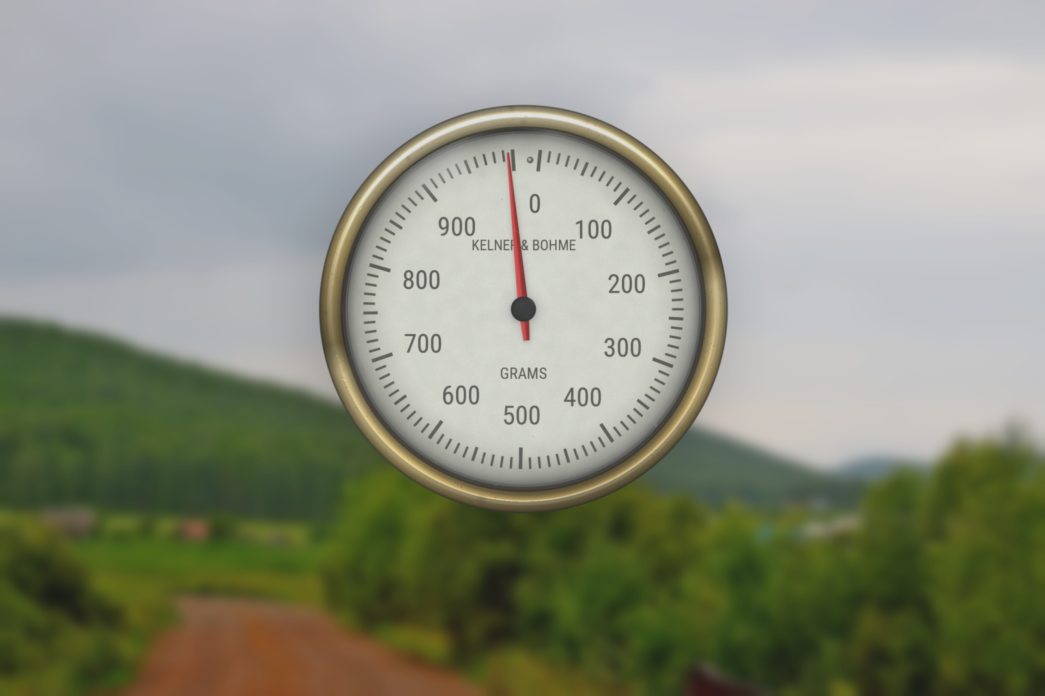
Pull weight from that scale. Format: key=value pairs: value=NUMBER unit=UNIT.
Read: value=995 unit=g
